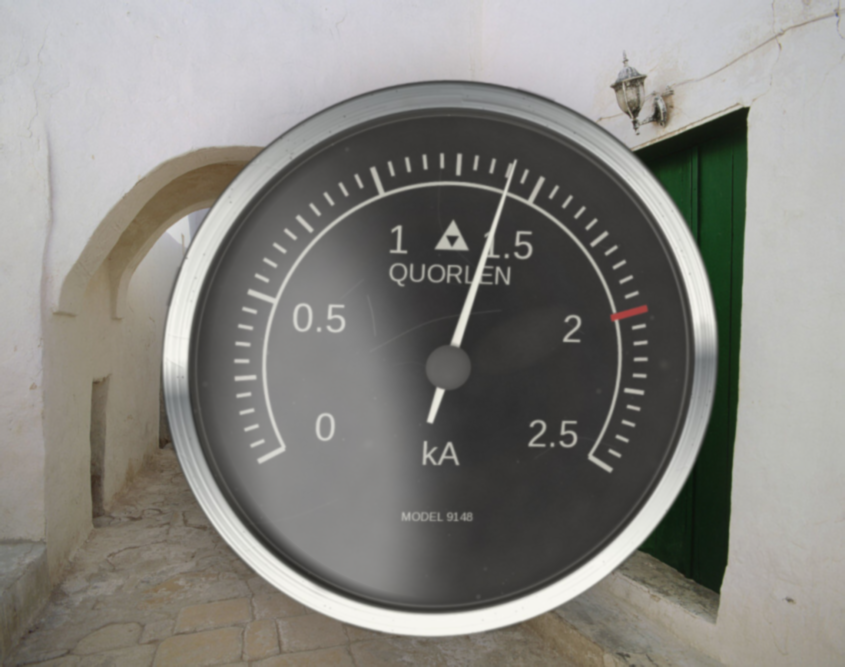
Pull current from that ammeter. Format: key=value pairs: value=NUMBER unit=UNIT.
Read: value=1.4 unit=kA
